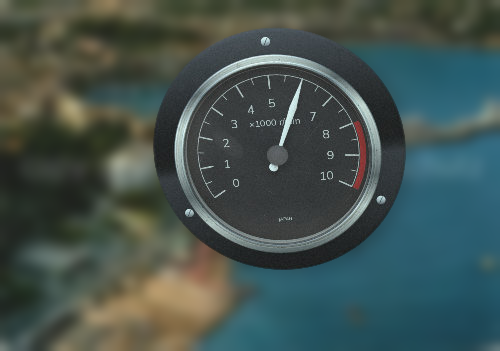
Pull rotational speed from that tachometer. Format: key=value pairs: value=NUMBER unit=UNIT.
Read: value=6000 unit=rpm
